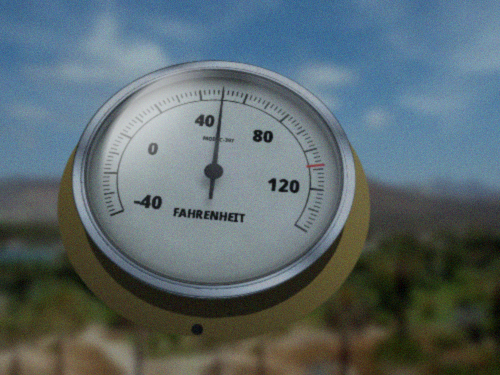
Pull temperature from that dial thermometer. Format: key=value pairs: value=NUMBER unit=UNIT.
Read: value=50 unit=°F
